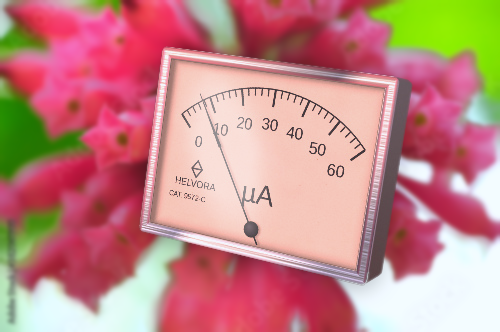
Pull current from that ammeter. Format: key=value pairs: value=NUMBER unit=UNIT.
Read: value=8 unit=µA
